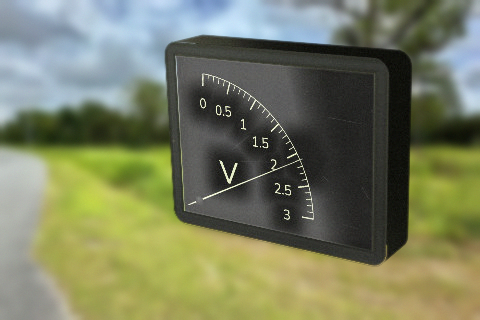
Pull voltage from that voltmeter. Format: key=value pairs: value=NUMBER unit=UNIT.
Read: value=2.1 unit=V
